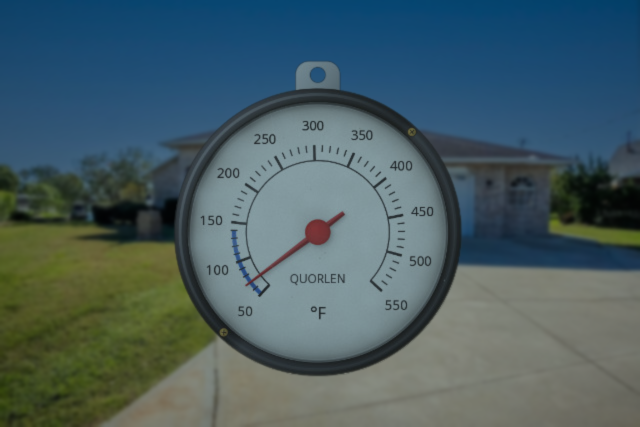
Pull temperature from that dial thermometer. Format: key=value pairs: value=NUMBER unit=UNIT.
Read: value=70 unit=°F
